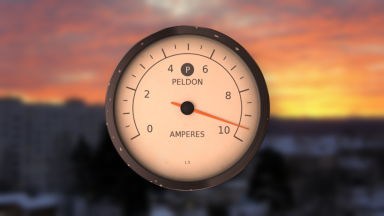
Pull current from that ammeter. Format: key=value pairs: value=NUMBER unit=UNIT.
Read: value=9.5 unit=A
